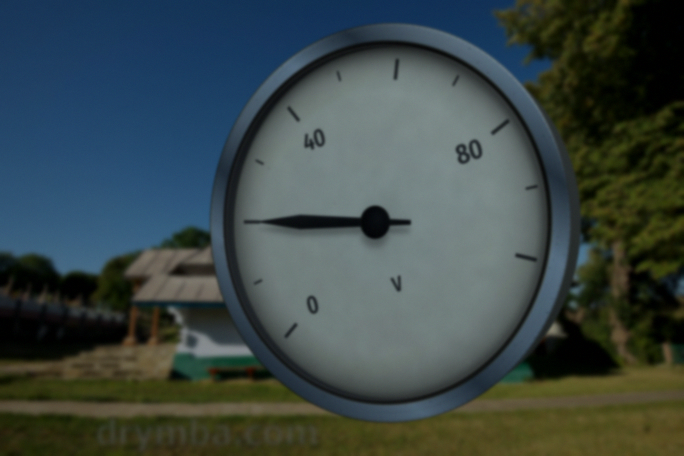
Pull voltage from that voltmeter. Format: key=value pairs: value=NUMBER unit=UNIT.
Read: value=20 unit=V
